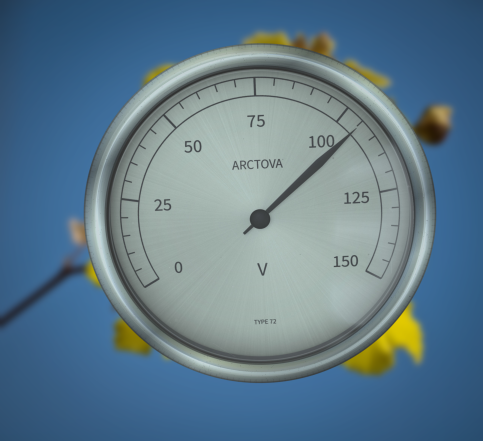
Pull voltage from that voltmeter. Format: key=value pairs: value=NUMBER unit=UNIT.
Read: value=105 unit=V
